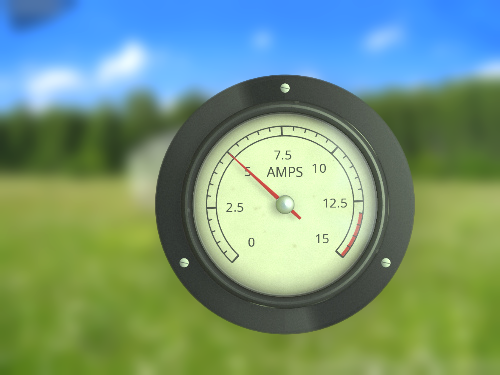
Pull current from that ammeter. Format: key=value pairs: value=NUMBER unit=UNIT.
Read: value=5 unit=A
